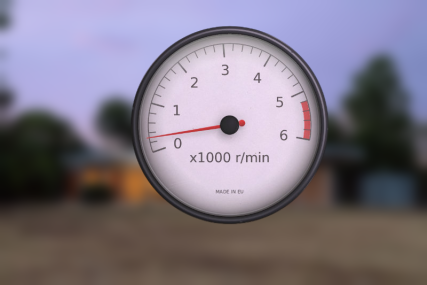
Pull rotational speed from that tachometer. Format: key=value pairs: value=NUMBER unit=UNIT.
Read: value=300 unit=rpm
